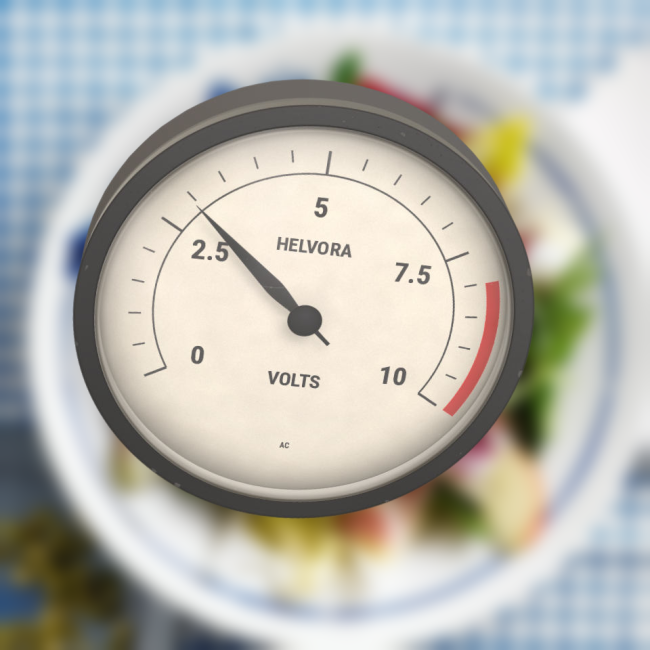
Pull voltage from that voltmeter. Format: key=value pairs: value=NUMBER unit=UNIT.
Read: value=3 unit=V
